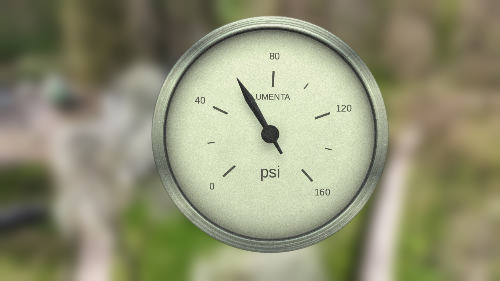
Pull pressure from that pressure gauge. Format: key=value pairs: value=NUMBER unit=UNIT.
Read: value=60 unit=psi
